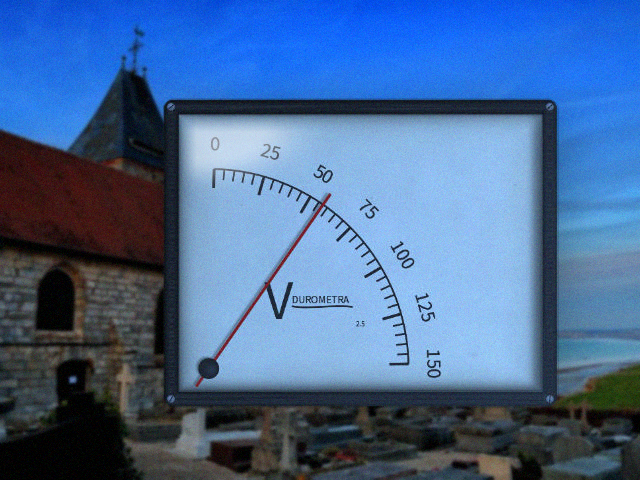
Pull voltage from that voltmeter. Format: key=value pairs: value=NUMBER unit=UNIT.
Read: value=57.5 unit=V
